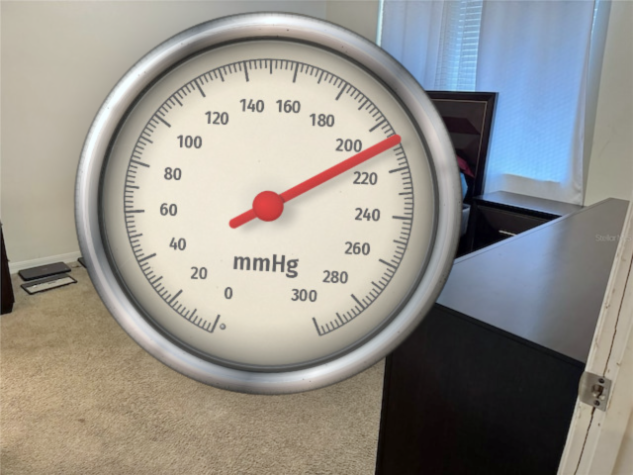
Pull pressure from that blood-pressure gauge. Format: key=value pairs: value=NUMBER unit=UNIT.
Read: value=208 unit=mmHg
